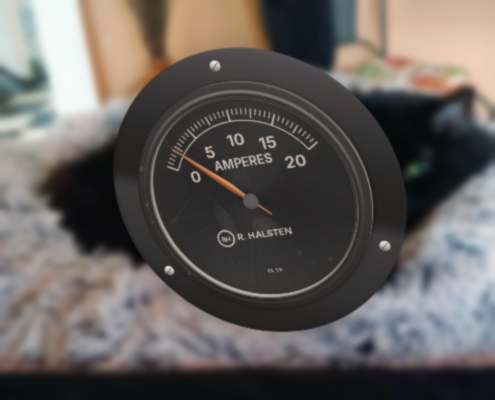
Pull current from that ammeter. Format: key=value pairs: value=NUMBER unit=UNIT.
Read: value=2.5 unit=A
